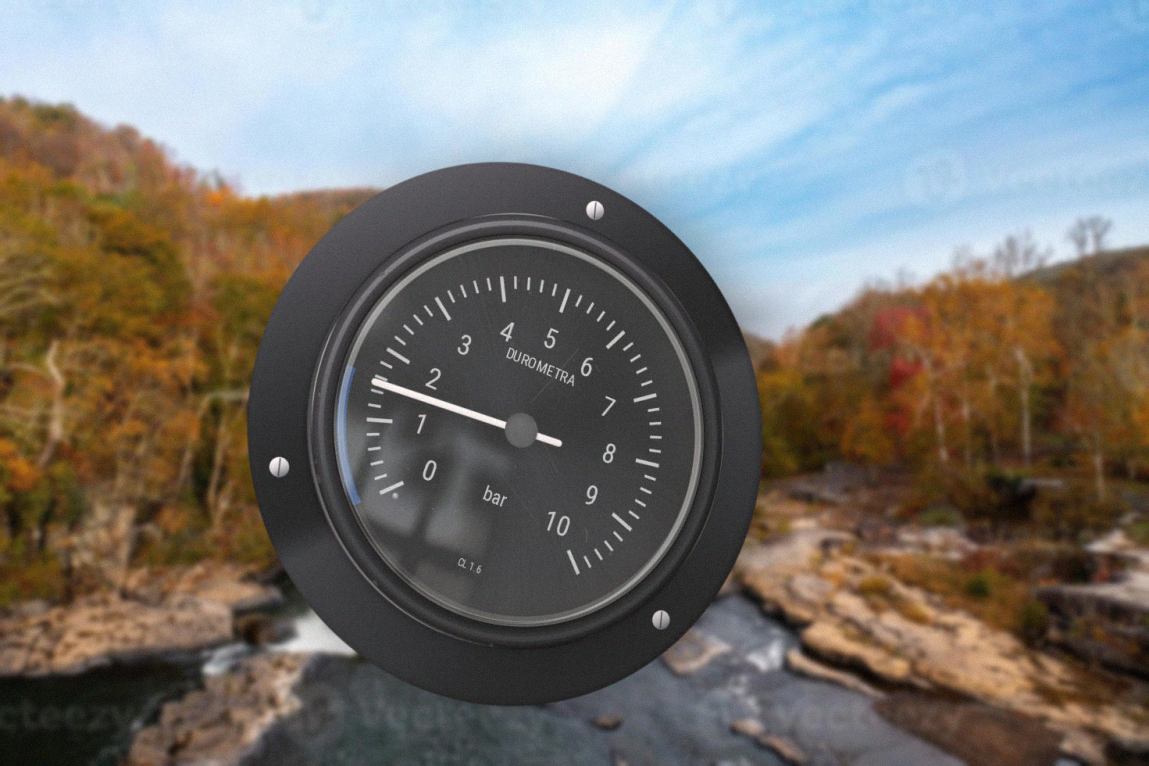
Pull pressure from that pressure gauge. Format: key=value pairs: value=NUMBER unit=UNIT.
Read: value=1.5 unit=bar
